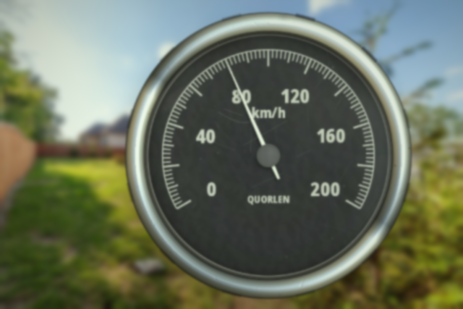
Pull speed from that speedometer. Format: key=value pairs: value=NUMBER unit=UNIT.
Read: value=80 unit=km/h
